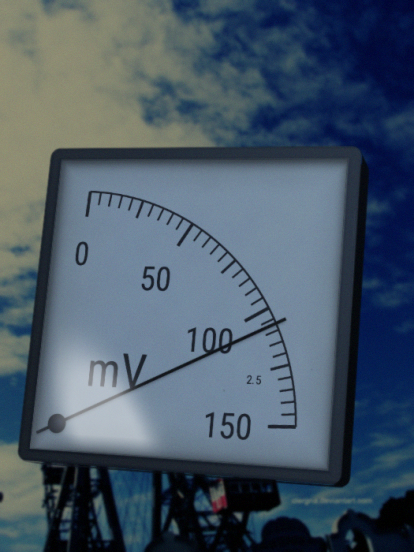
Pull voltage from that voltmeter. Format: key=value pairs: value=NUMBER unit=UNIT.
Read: value=107.5 unit=mV
